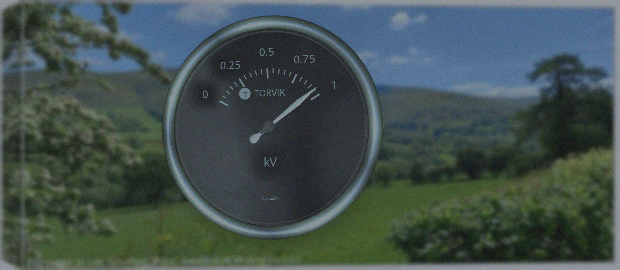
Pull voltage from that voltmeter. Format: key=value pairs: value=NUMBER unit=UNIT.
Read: value=0.95 unit=kV
